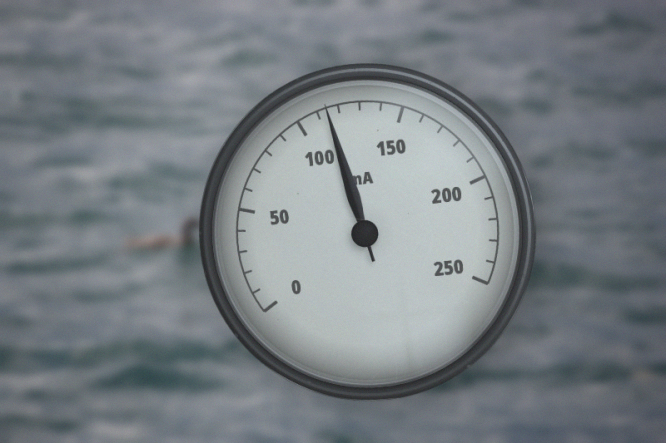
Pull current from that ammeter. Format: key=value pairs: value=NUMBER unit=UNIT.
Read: value=115 unit=mA
